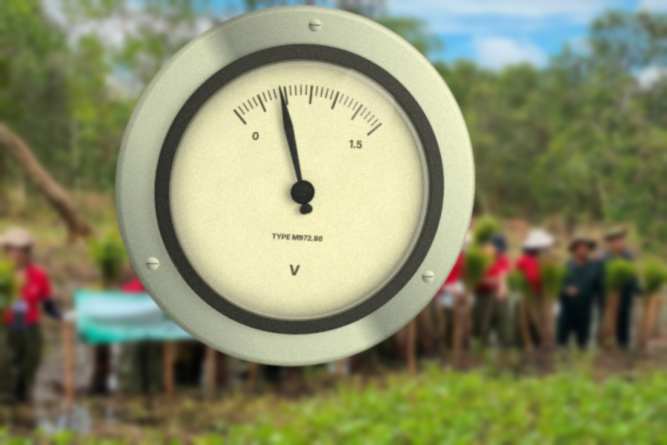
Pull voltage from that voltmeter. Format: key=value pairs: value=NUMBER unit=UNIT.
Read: value=0.45 unit=V
